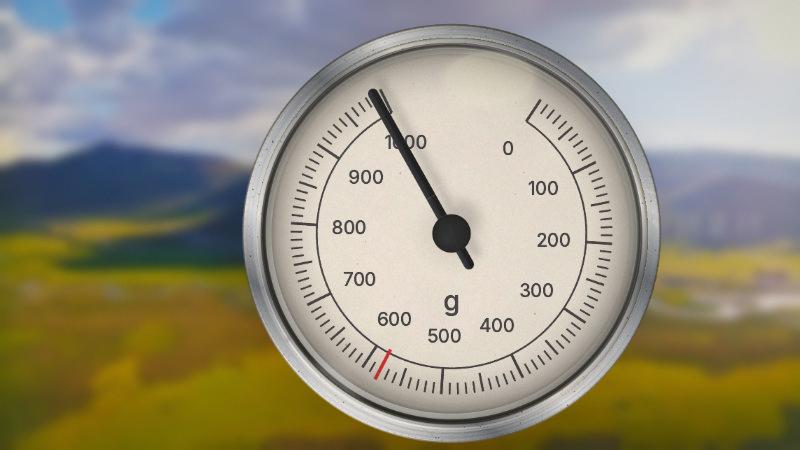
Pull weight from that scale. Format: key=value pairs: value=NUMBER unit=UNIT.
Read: value=990 unit=g
